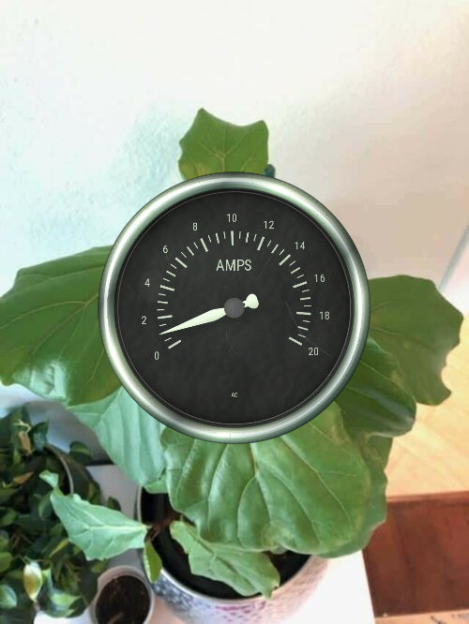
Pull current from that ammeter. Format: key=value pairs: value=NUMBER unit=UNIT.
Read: value=1 unit=A
